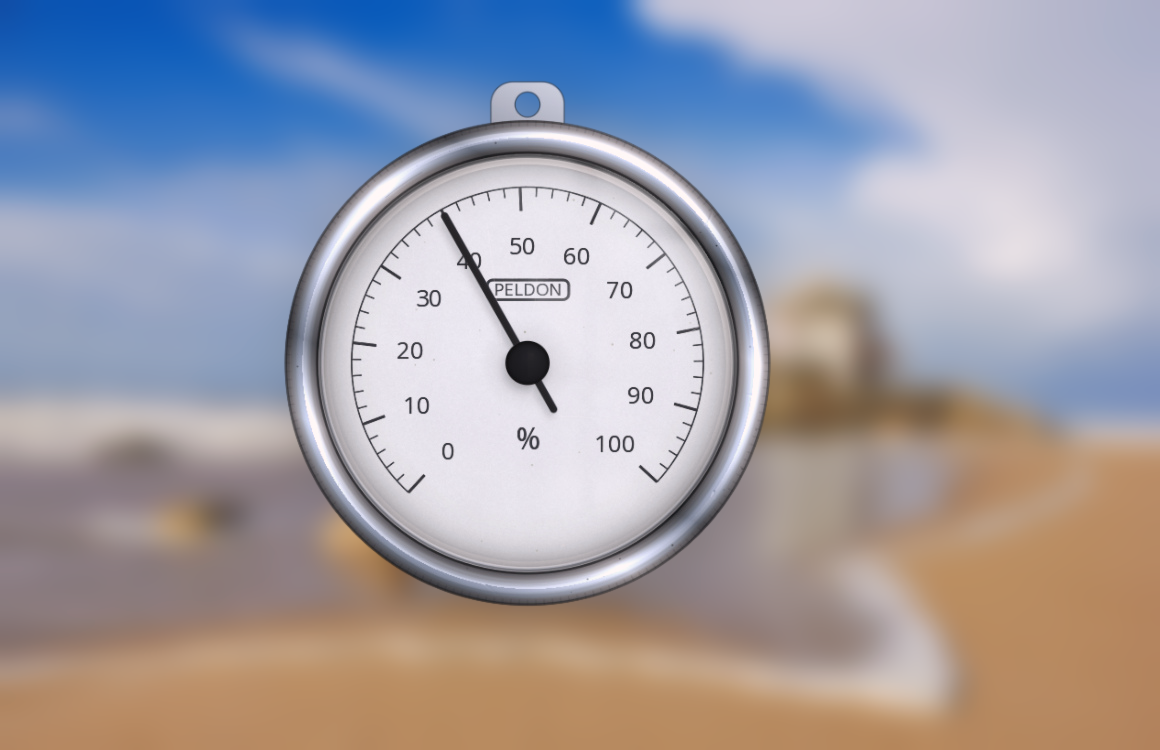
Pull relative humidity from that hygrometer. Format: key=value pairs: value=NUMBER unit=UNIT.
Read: value=40 unit=%
